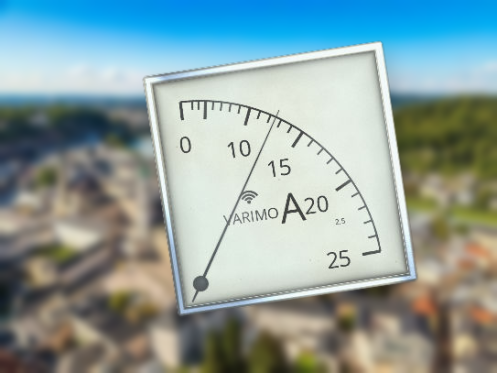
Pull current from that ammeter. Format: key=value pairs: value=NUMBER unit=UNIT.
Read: value=12.5 unit=A
